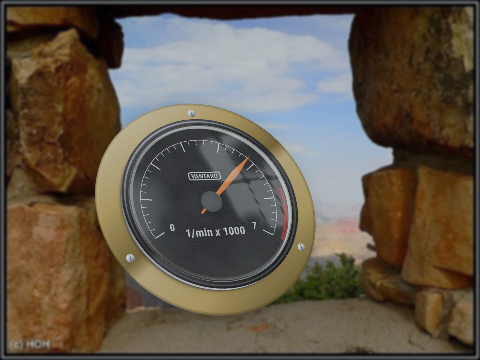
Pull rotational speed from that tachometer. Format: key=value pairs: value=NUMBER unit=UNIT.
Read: value=4800 unit=rpm
